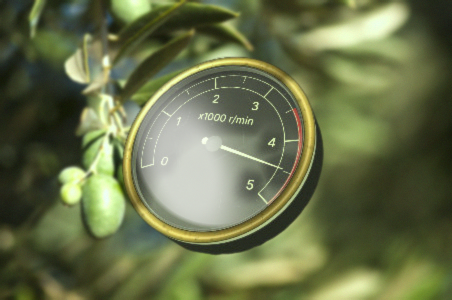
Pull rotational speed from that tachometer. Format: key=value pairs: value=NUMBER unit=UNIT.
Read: value=4500 unit=rpm
